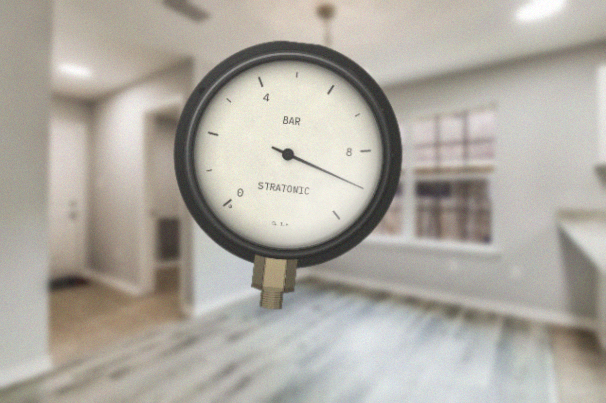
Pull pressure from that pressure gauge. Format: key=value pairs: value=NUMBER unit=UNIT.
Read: value=9 unit=bar
